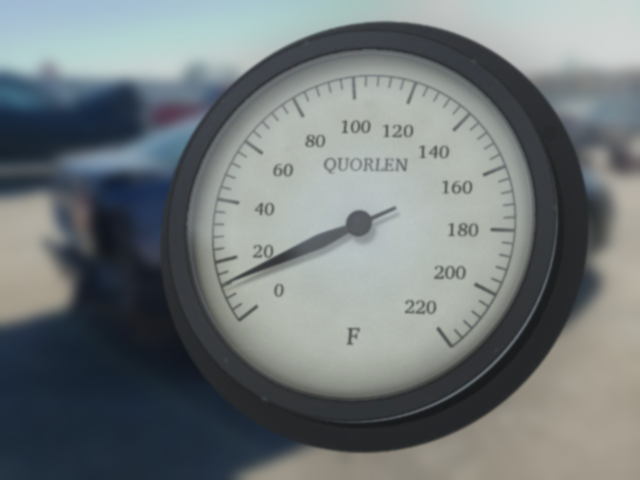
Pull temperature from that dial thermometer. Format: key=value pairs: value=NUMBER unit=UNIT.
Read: value=12 unit=°F
